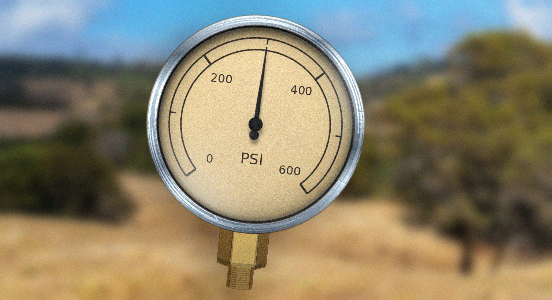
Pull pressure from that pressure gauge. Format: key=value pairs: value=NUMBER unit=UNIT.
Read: value=300 unit=psi
